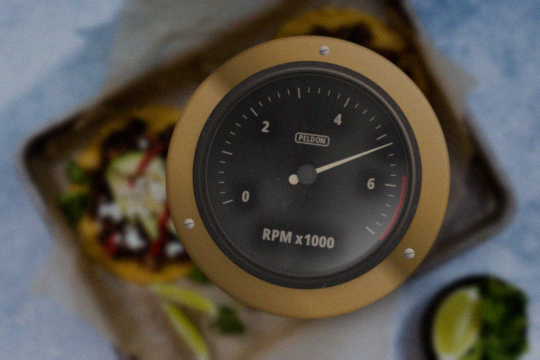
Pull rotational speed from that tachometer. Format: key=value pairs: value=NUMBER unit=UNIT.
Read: value=5200 unit=rpm
